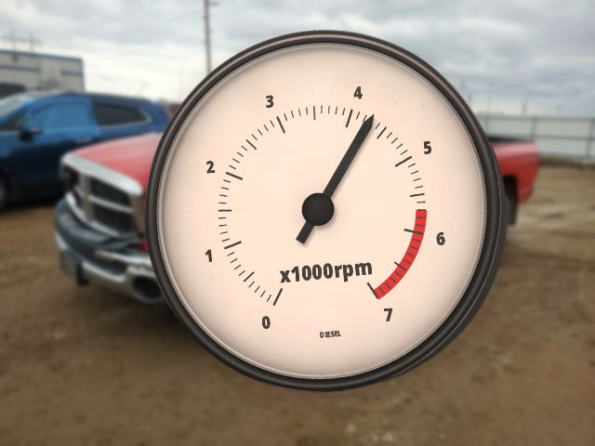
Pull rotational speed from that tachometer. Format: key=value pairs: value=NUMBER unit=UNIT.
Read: value=4300 unit=rpm
